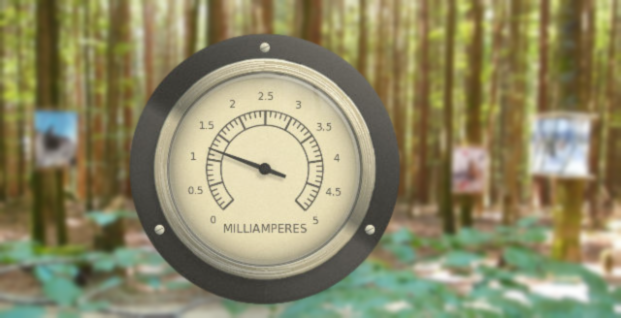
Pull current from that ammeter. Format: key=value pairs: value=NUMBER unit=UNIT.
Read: value=1.2 unit=mA
